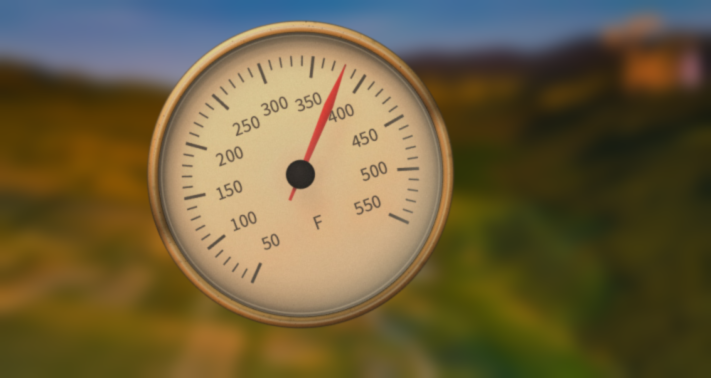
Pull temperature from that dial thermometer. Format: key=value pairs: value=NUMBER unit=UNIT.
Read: value=380 unit=°F
